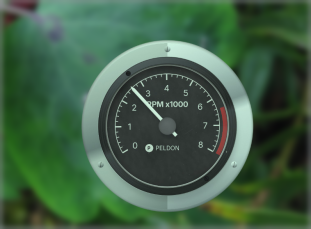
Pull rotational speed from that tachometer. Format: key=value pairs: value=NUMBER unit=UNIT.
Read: value=2600 unit=rpm
